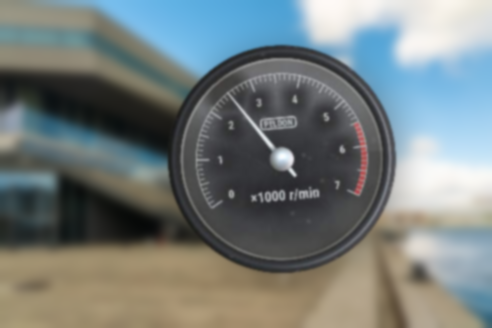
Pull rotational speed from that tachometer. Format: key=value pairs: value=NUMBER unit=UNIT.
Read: value=2500 unit=rpm
